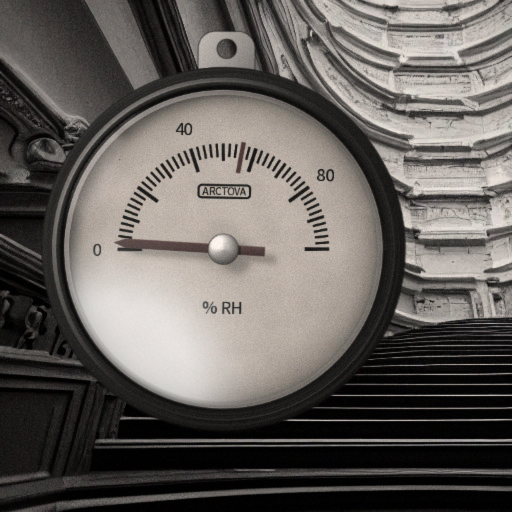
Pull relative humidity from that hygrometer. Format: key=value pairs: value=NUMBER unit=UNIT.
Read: value=2 unit=%
